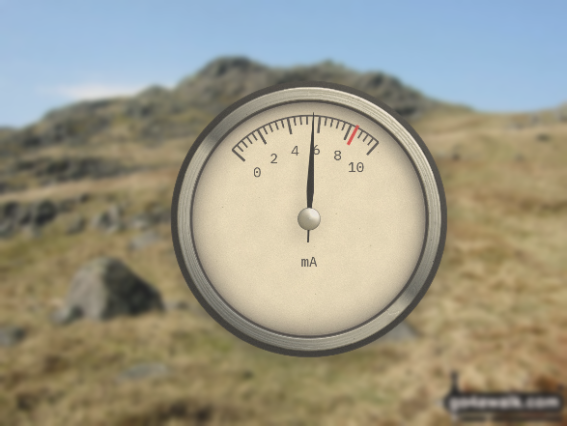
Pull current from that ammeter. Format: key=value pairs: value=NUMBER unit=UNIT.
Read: value=5.6 unit=mA
